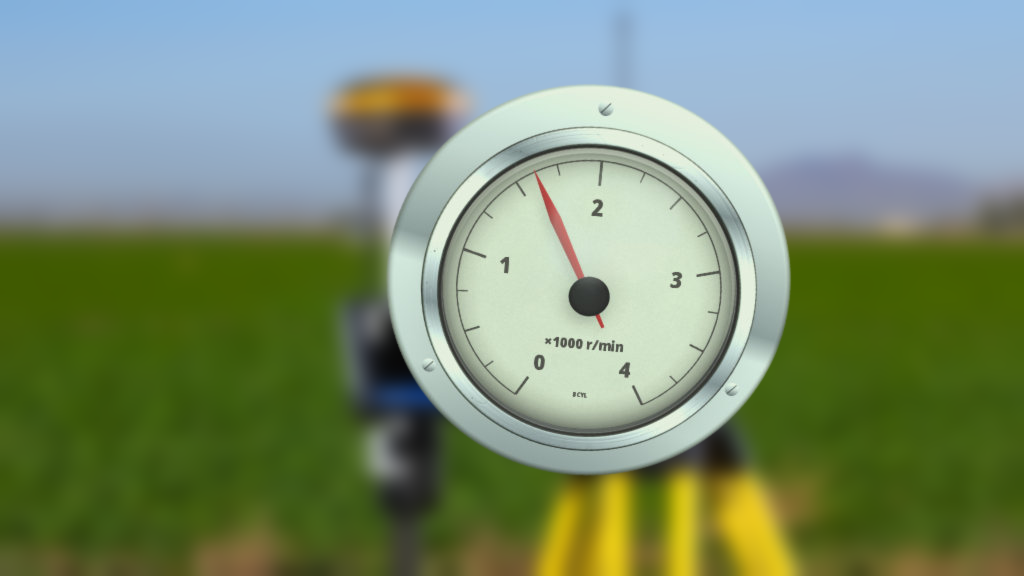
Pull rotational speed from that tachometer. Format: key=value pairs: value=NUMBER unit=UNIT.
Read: value=1625 unit=rpm
